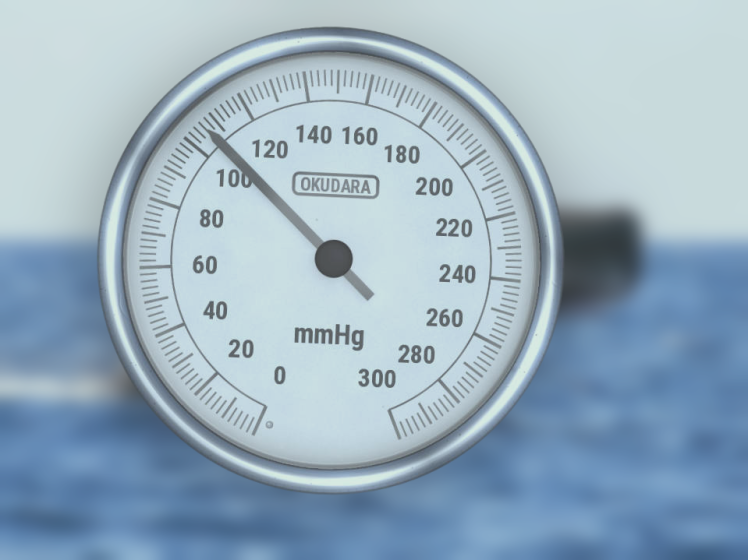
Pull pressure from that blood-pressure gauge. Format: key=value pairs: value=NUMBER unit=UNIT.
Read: value=106 unit=mmHg
